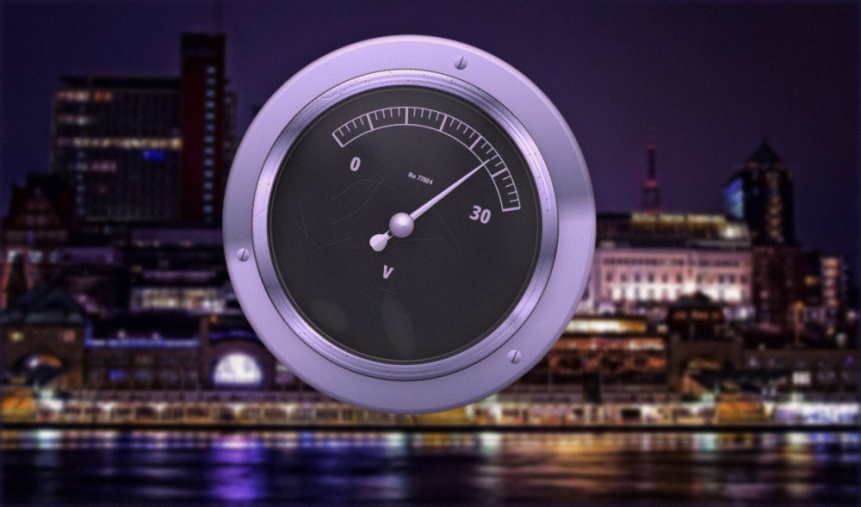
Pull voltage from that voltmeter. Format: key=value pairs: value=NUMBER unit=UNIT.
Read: value=23 unit=V
